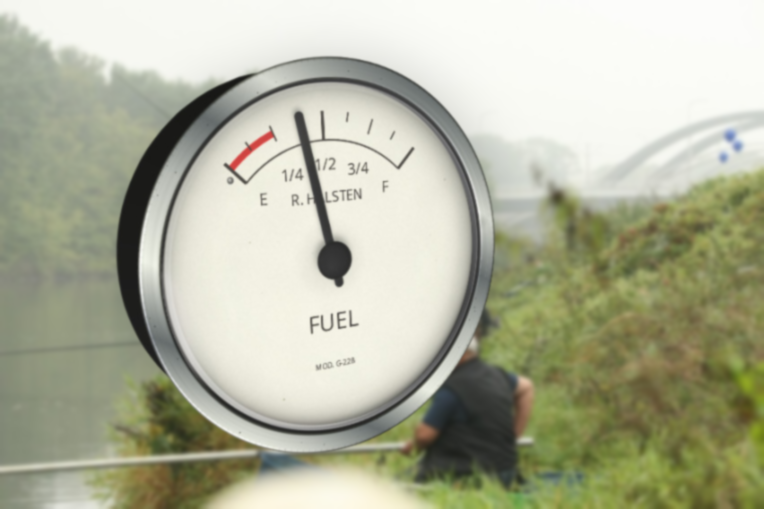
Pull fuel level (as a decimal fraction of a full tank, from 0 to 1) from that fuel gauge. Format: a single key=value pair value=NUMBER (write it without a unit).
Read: value=0.375
